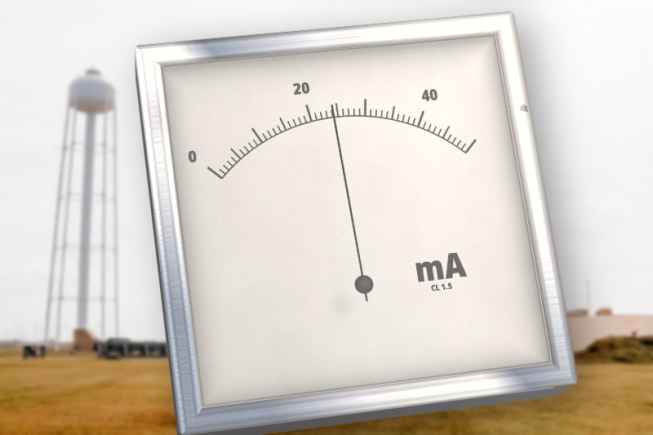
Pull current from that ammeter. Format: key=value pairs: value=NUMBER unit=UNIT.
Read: value=24 unit=mA
